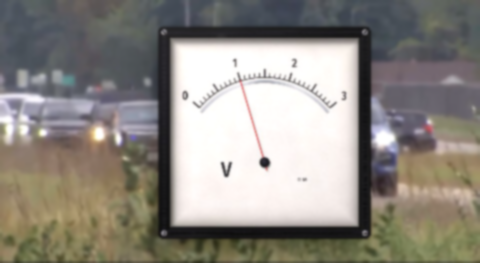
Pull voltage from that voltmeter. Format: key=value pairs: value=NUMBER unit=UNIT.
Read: value=1 unit=V
